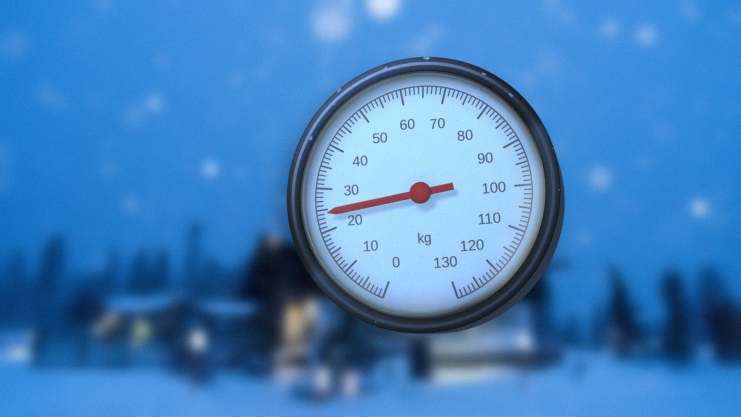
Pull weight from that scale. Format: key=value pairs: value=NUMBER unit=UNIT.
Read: value=24 unit=kg
